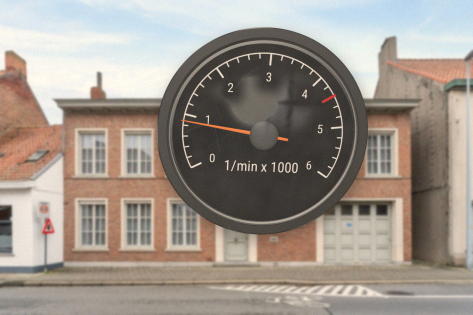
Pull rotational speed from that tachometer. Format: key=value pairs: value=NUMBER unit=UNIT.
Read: value=900 unit=rpm
